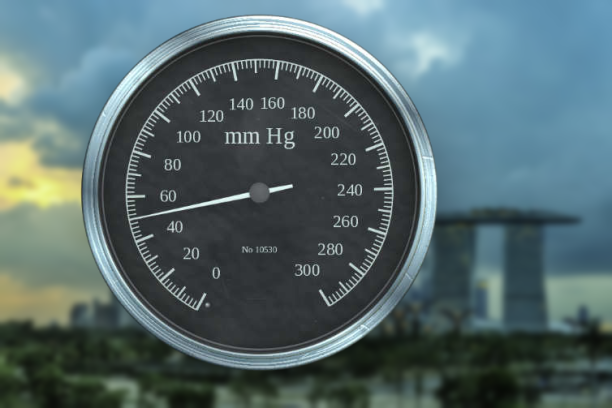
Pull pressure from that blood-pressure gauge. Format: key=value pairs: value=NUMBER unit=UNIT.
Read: value=50 unit=mmHg
